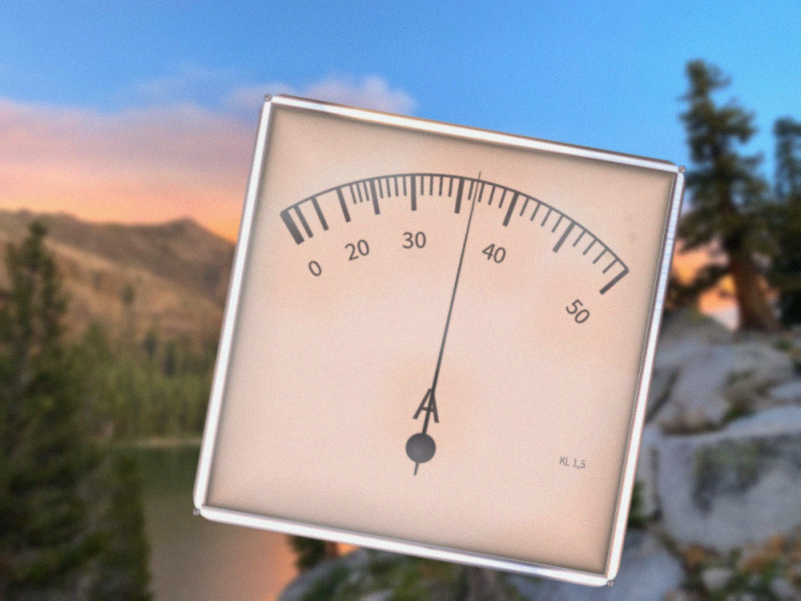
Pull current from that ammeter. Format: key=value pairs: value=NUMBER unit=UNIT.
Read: value=36.5 unit=A
